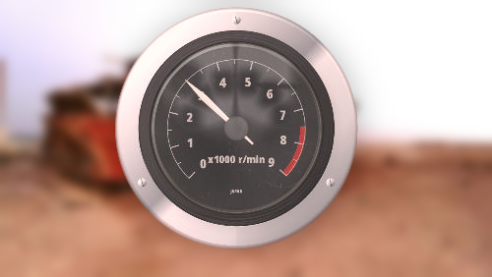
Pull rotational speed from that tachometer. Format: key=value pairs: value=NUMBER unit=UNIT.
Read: value=3000 unit=rpm
